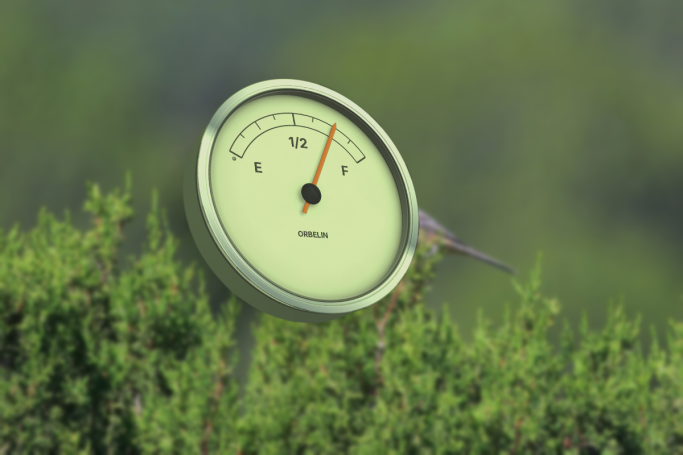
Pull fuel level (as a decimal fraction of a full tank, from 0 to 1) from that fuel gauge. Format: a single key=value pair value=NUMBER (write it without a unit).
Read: value=0.75
